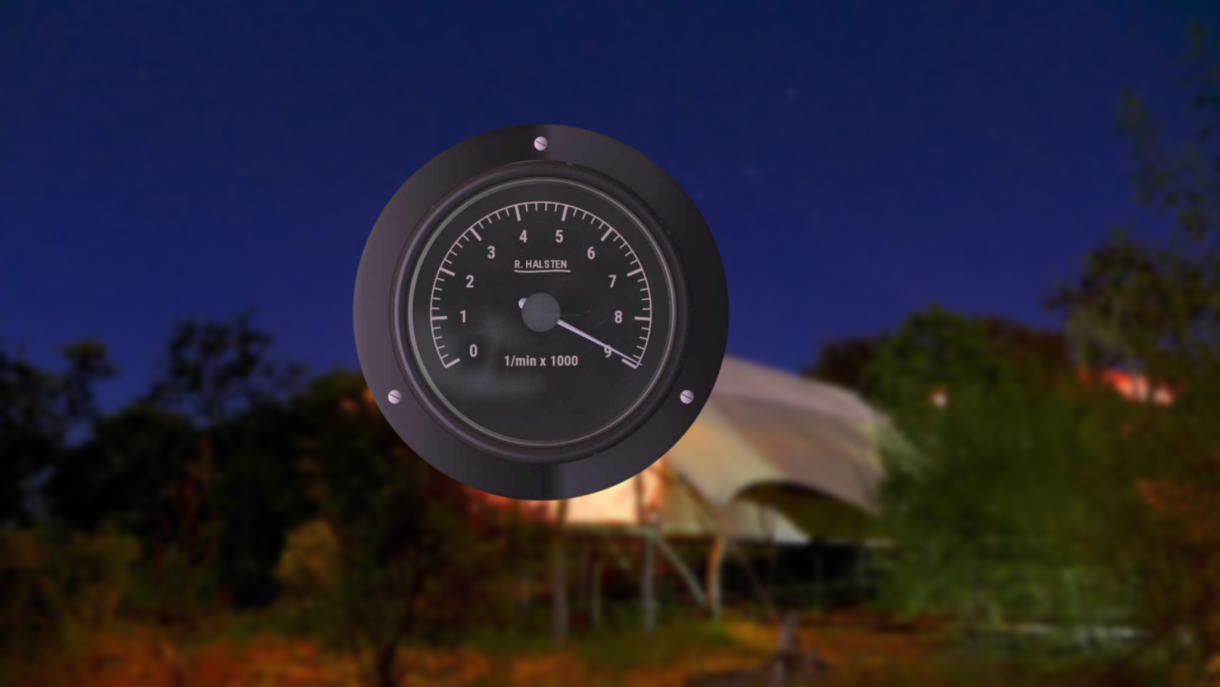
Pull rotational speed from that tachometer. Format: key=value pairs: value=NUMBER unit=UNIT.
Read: value=8900 unit=rpm
